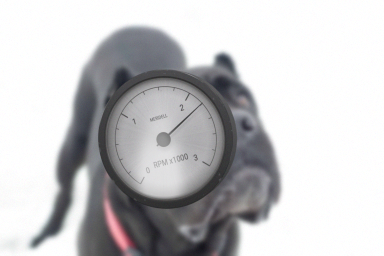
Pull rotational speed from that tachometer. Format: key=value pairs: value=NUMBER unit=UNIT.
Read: value=2200 unit=rpm
